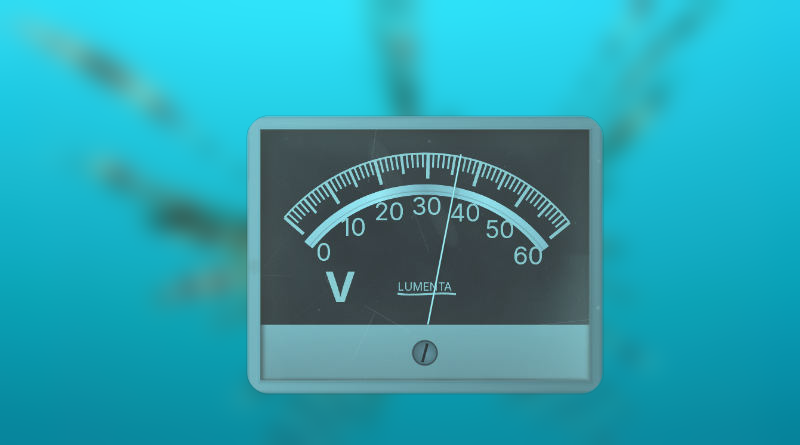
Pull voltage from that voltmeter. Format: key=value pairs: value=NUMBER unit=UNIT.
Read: value=36 unit=V
